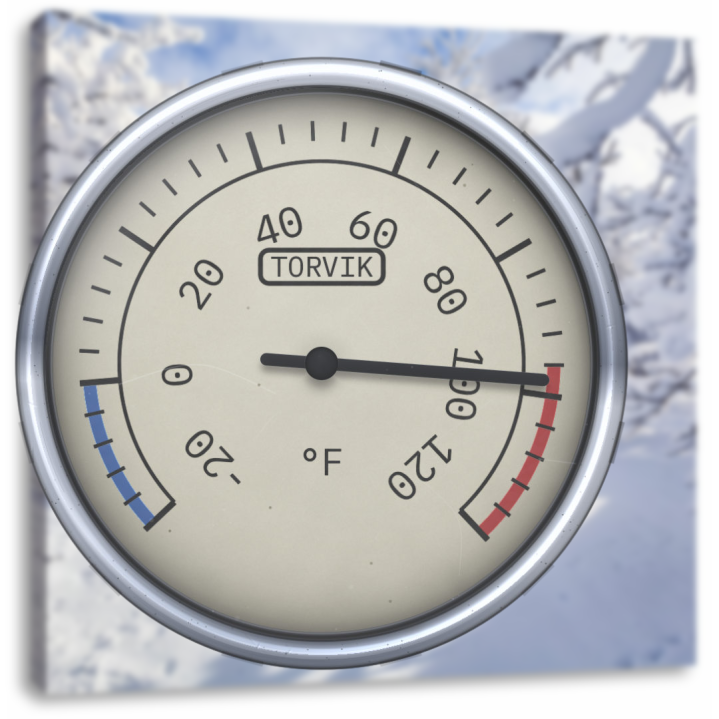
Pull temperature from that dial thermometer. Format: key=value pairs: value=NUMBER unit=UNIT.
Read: value=98 unit=°F
